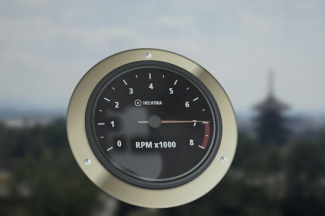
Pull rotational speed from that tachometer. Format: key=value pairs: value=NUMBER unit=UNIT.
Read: value=7000 unit=rpm
